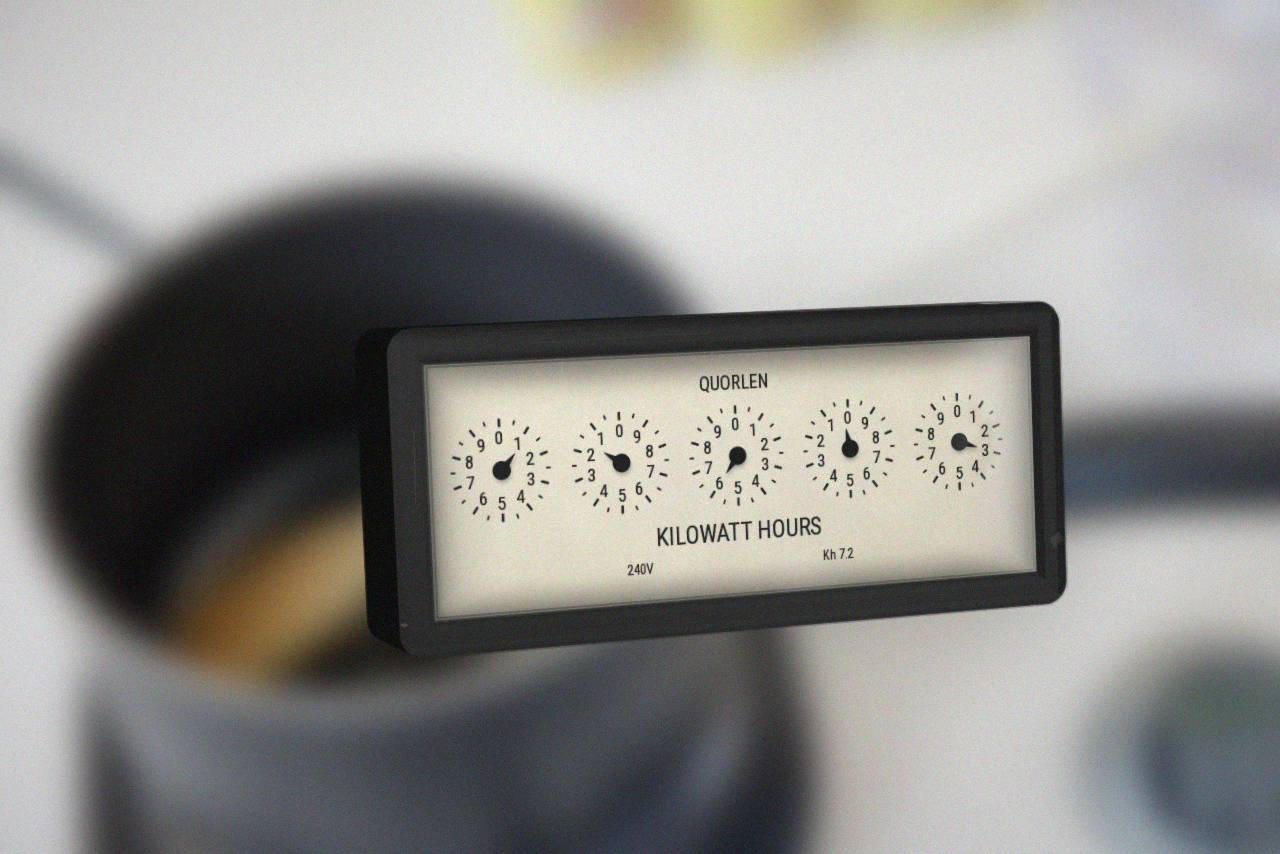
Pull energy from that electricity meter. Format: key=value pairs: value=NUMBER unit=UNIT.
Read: value=11603 unit=kWh
